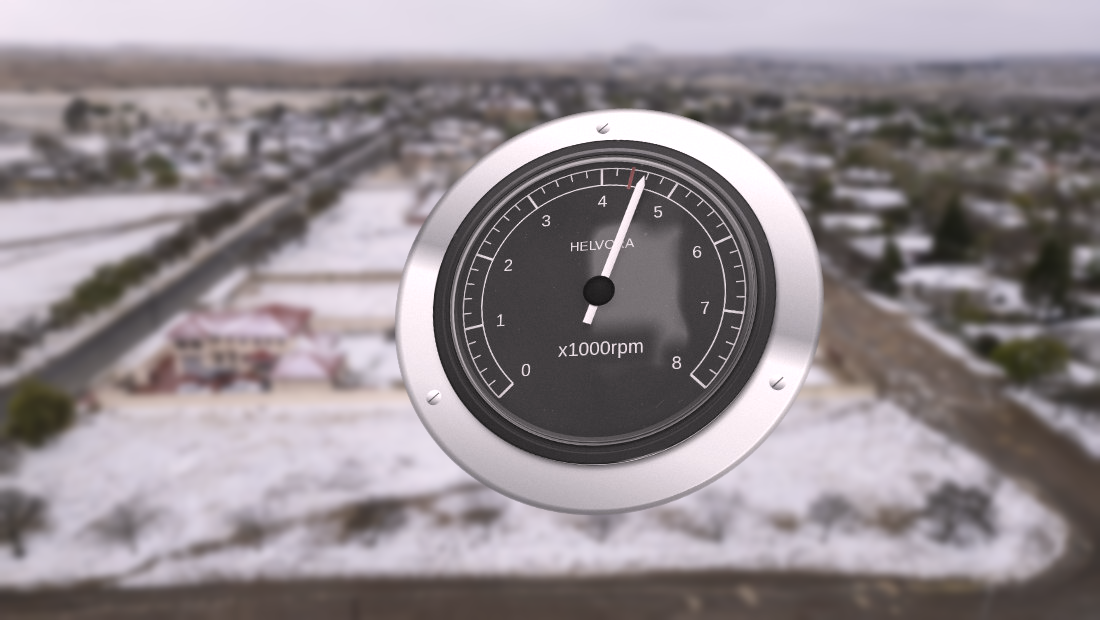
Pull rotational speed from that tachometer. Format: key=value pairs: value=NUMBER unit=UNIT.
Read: value=4600 unit=rpm
